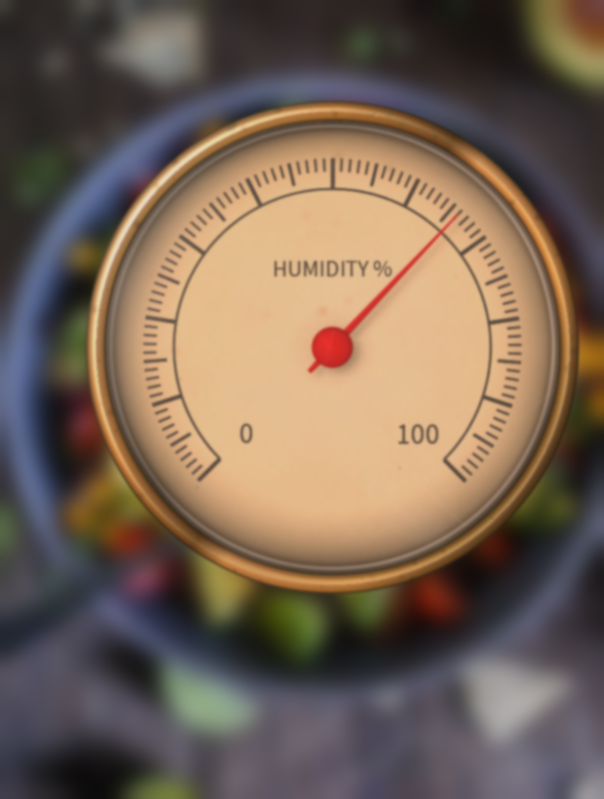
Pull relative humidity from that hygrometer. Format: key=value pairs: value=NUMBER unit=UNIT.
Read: value=66 unit=%
